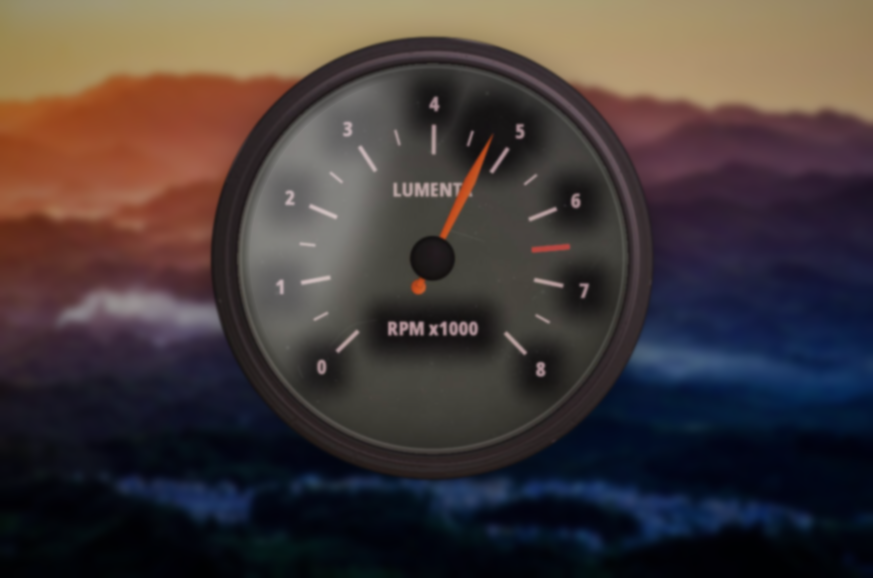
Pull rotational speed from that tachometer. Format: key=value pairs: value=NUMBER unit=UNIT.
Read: value=4750 unit=rpm
